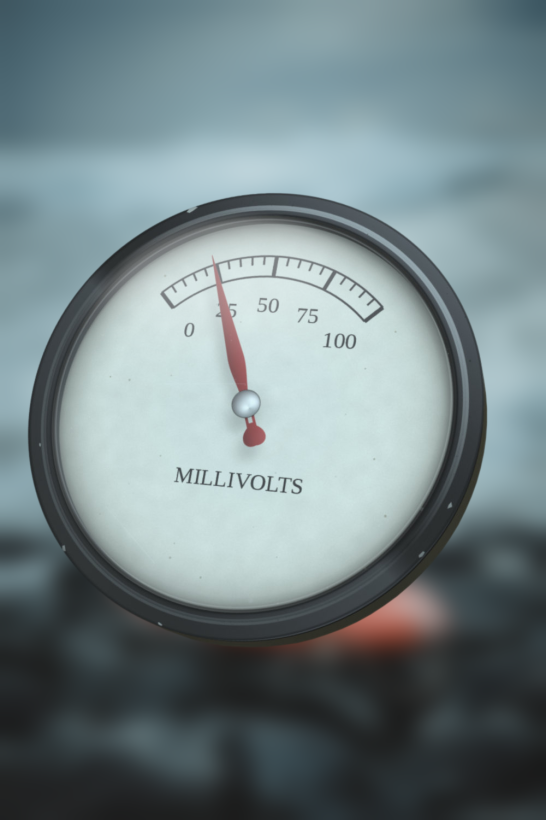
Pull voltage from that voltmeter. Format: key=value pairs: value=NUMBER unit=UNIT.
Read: value=25 unit=mV
